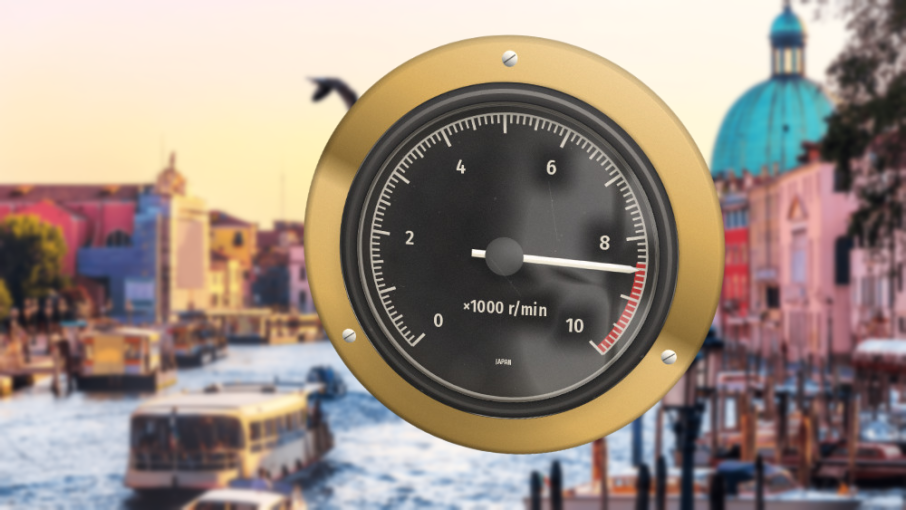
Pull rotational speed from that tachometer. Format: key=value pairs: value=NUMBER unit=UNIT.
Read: value=8500 unit=rpm
